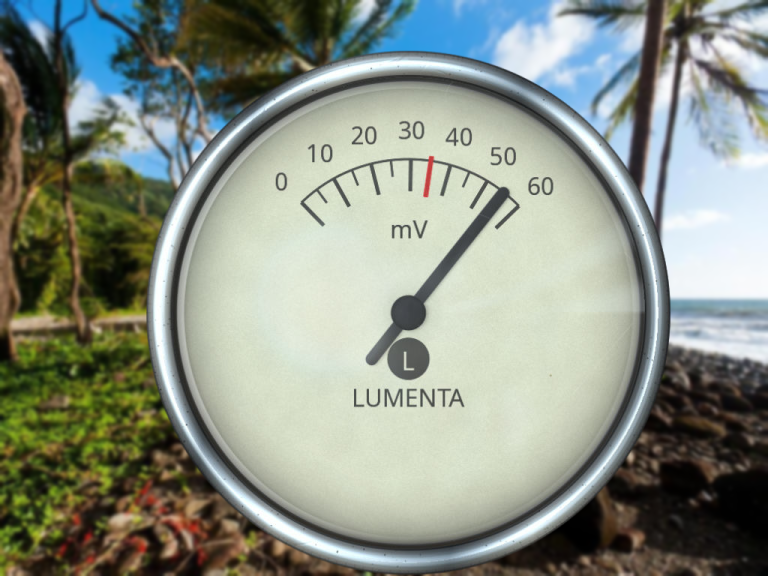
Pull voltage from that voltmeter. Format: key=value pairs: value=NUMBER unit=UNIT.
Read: value=55 unit=mV
